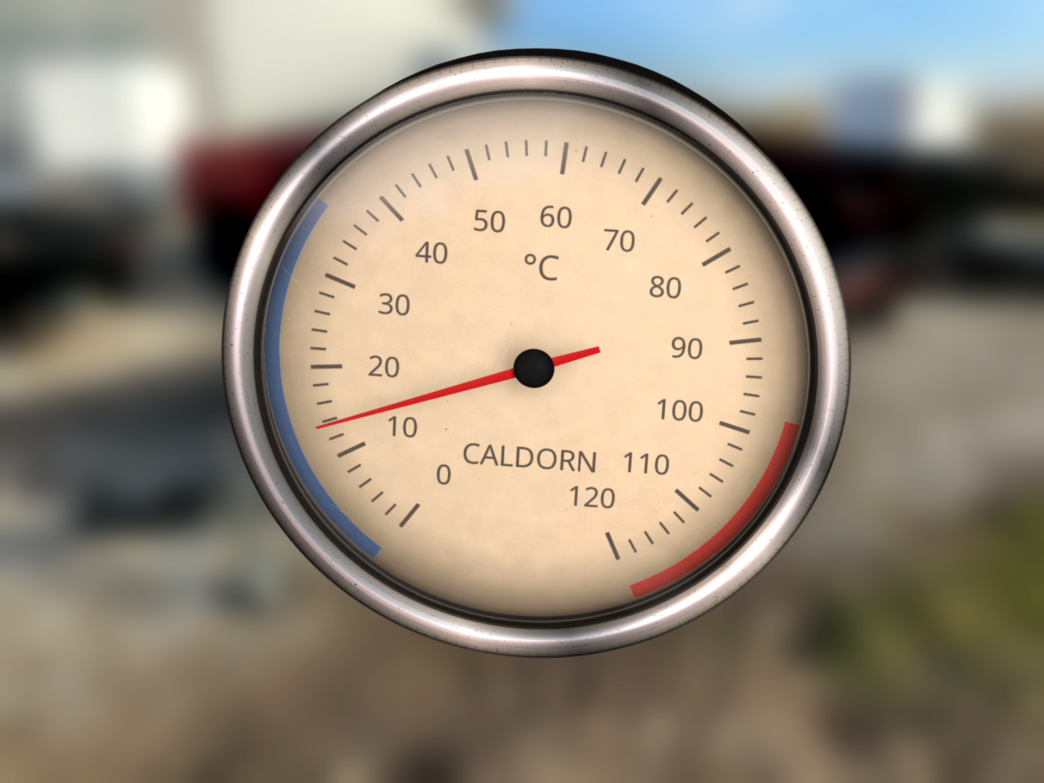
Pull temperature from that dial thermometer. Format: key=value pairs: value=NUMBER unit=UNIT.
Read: value=14 unit=°C
